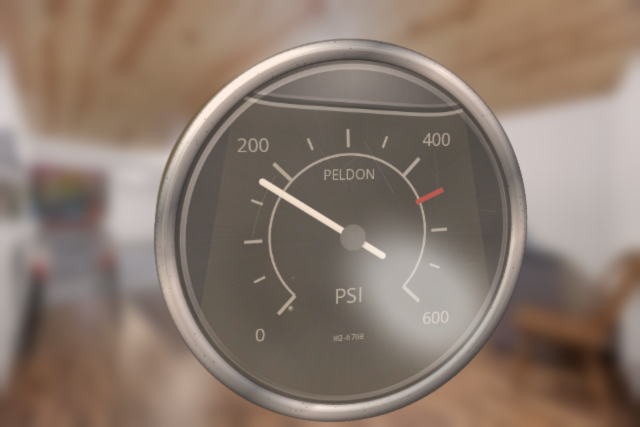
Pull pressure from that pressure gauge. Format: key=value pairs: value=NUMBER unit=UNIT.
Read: value=175 unit=psi
